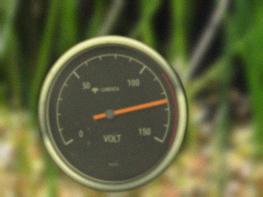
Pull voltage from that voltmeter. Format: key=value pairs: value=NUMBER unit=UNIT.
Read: value=125 unit=V
